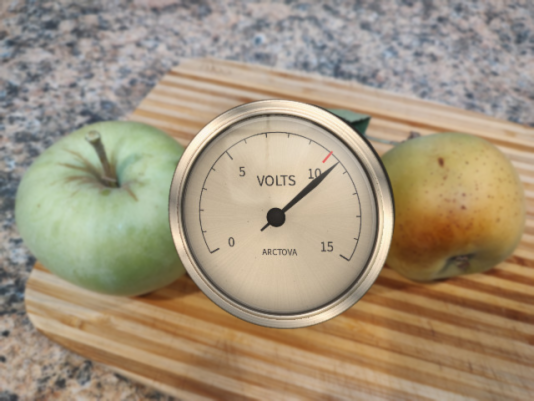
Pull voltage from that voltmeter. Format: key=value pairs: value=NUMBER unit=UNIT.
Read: value=10.5 unit=V
